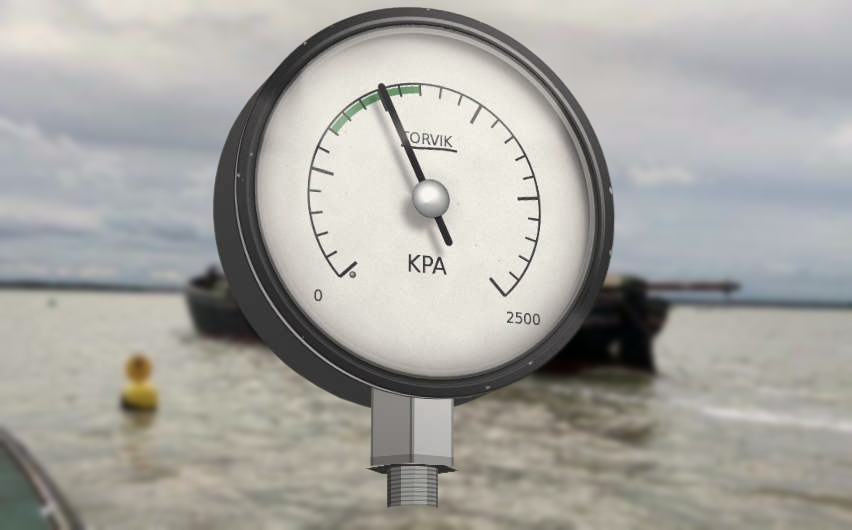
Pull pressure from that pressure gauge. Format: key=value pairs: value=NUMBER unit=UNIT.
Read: value=1000 unit=kPa
